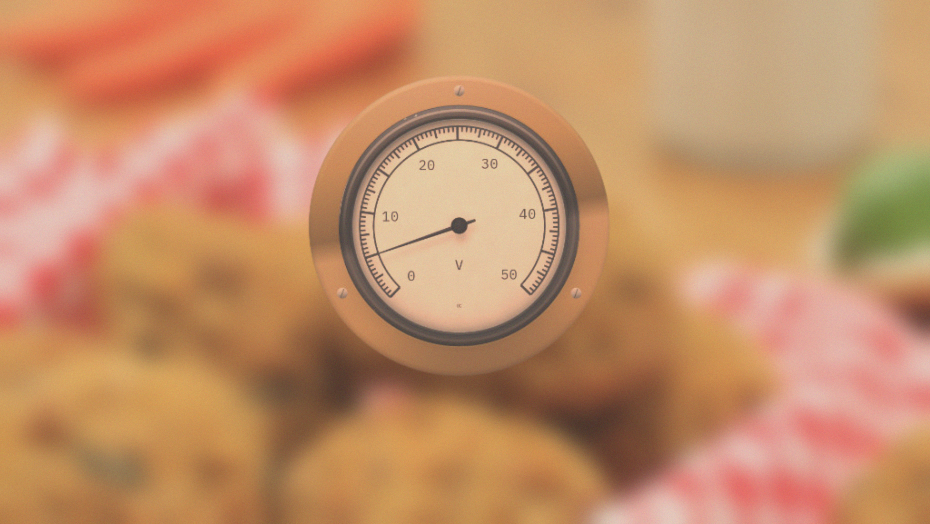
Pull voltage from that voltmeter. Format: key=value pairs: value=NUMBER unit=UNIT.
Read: value=5 unit=V
